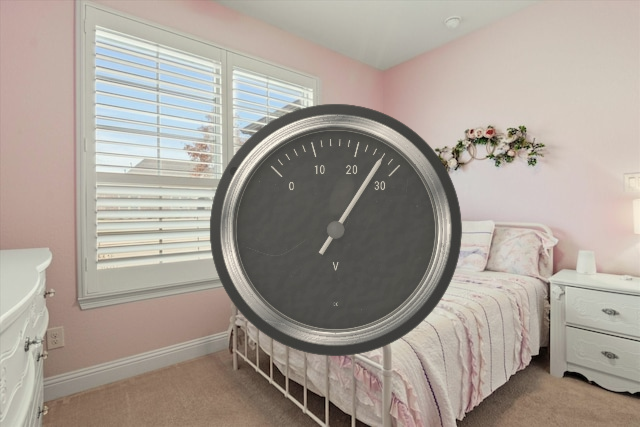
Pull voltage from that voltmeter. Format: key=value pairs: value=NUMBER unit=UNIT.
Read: value=26 unit=V
